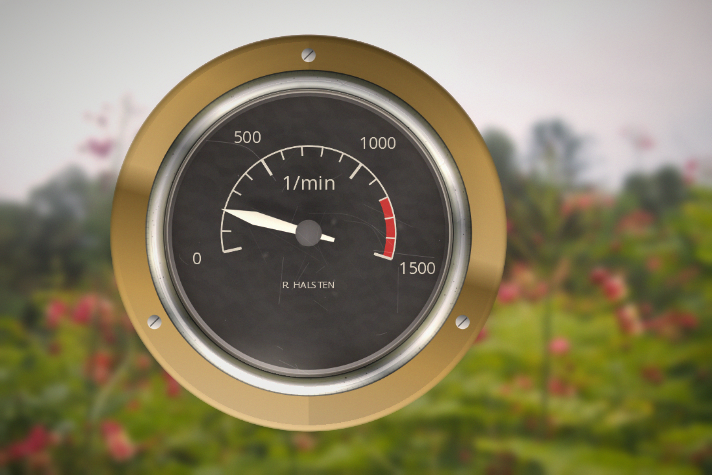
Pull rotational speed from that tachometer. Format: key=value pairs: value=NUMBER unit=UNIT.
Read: value=200 unit=rpm
